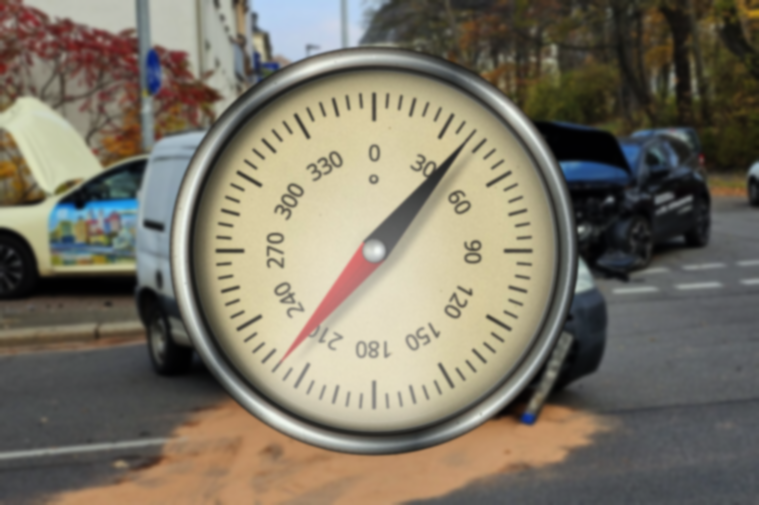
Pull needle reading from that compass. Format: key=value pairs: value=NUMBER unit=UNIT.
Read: value=220 unit=°
